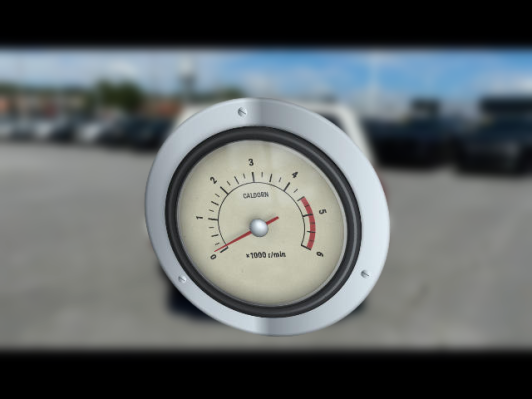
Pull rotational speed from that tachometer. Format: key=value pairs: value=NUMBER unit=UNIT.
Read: value=125 unit=rpm
